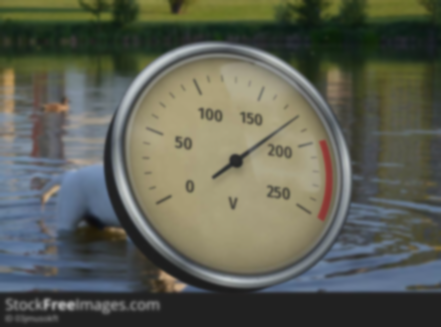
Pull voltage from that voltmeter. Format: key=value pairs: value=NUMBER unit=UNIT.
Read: value=180 unit=V
